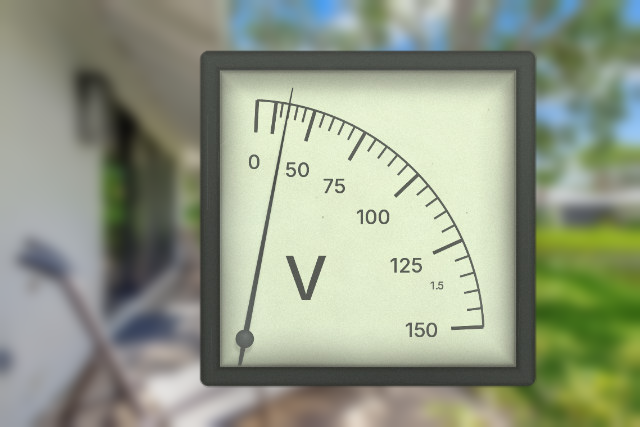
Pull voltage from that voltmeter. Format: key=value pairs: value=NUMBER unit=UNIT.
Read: value=35 unit=V
